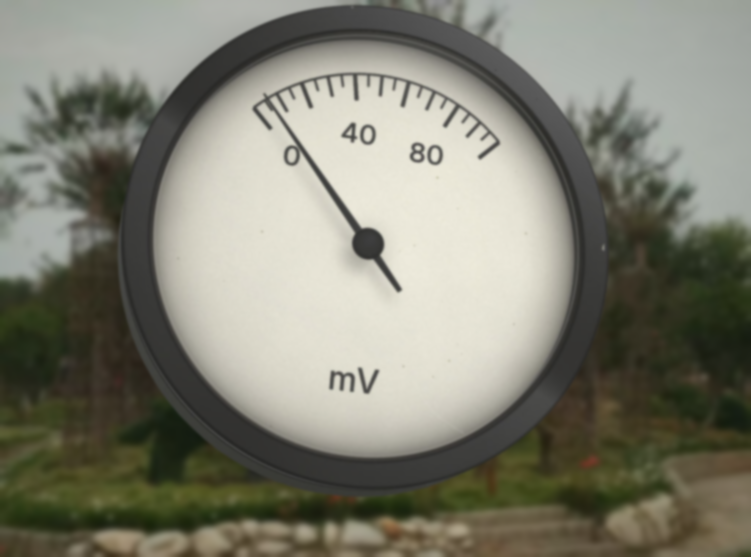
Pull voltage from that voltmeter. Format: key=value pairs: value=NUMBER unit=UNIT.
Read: value=5 unit=mV
